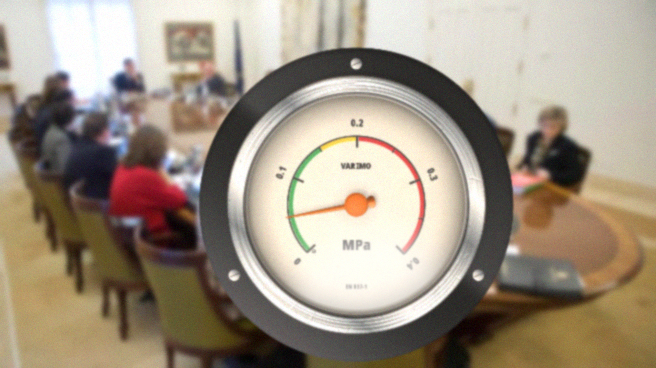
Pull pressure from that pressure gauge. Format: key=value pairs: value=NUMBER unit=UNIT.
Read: value=0.05 unit=MPa
